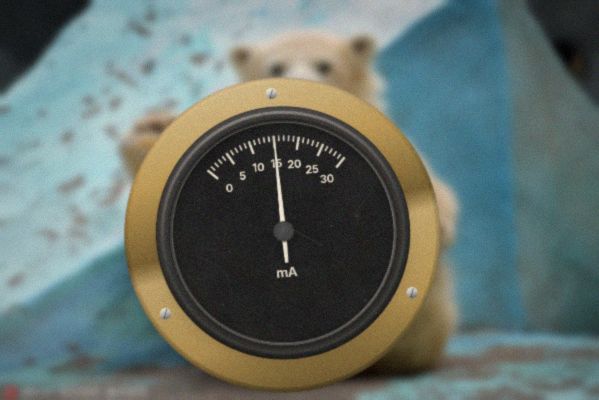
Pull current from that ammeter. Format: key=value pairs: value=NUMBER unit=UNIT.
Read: value=15 unit=mA
